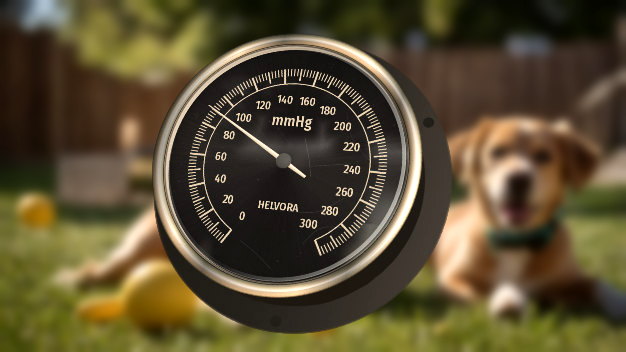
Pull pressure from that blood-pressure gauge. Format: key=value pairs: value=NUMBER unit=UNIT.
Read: value=90 unit=mmHg
